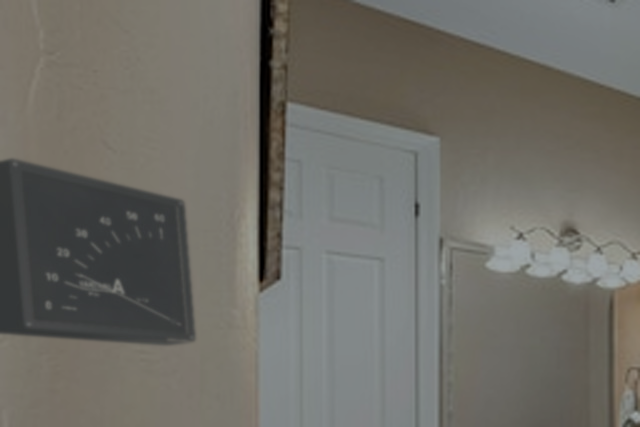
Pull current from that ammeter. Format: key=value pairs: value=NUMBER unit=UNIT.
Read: value=15 unit=A
